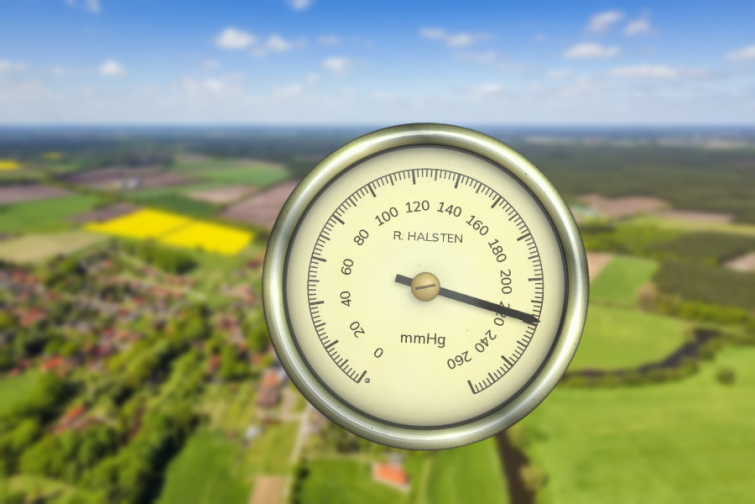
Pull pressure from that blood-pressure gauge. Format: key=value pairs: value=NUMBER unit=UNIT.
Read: value=218 unit=mmHg
